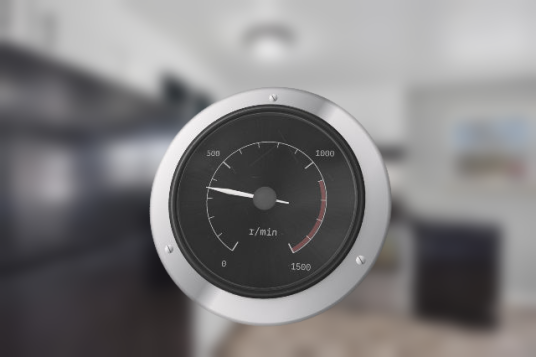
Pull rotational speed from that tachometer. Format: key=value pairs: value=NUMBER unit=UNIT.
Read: value=350 unit=rpm
